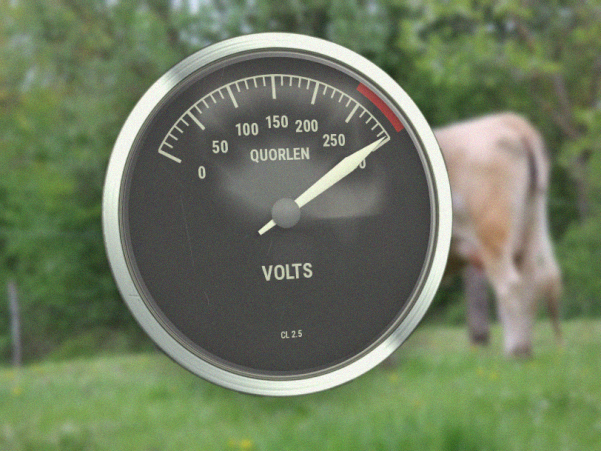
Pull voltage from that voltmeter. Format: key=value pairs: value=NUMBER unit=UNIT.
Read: value=295 unit=V
